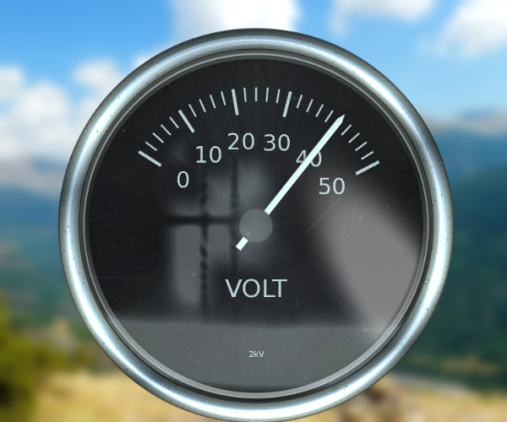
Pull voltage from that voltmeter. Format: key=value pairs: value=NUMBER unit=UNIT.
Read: value=40 unit=V
